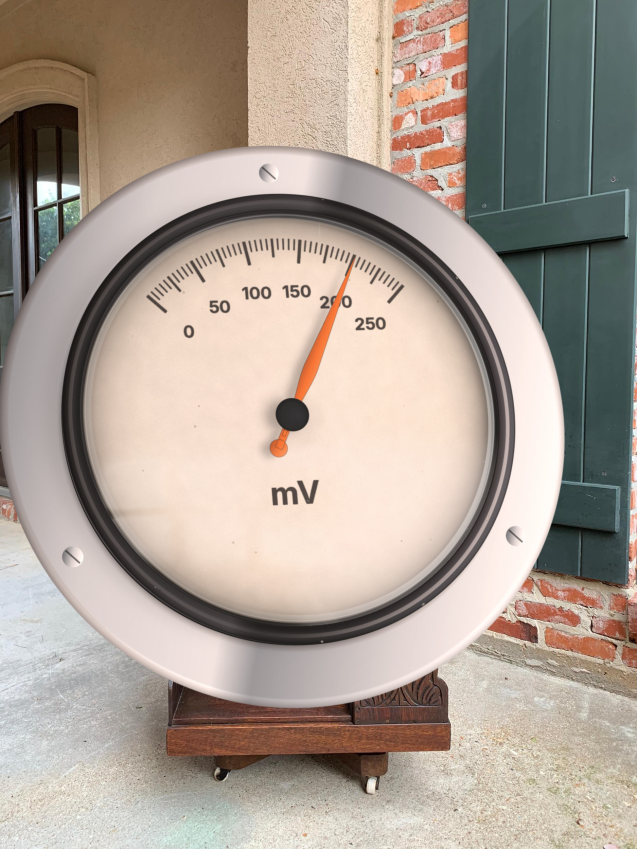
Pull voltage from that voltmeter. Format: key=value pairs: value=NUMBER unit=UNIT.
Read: value=200 unit=mV
